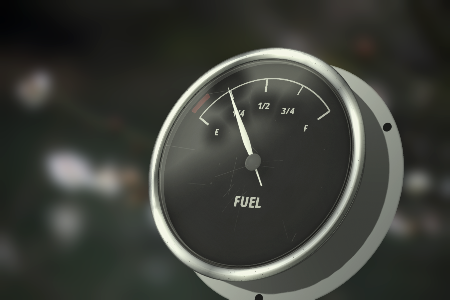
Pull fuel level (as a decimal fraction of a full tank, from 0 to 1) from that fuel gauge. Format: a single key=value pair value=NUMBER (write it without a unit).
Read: value=0.25
